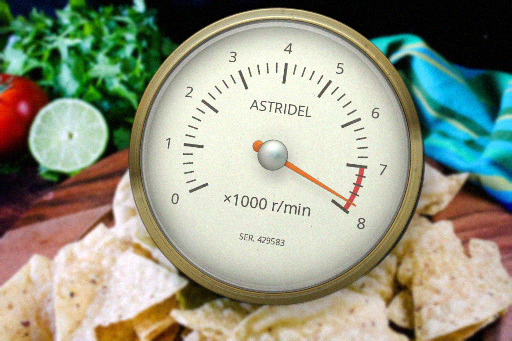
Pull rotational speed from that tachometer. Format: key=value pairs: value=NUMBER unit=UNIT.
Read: value=7800 unit=rpm
